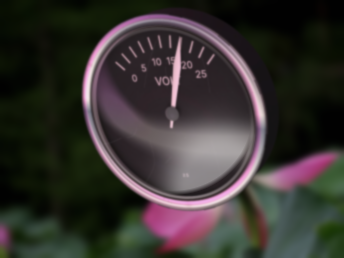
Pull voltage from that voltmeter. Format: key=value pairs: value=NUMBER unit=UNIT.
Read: value=17.5 unit=V
